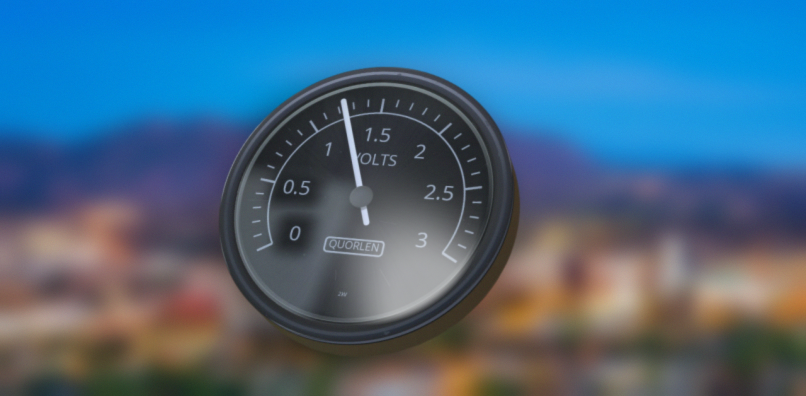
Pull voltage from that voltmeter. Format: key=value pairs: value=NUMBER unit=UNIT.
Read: value=1.25 unit=V
